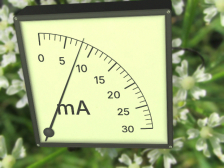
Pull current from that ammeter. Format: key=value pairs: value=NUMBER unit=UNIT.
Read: value=8 unit=mA
